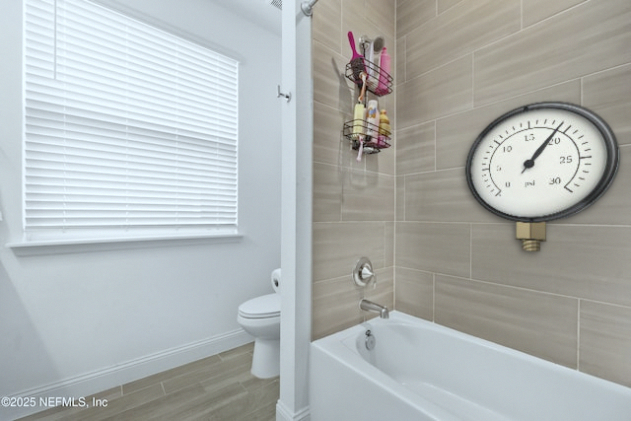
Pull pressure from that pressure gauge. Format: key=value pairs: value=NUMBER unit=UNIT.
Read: value=19 unit=psi
